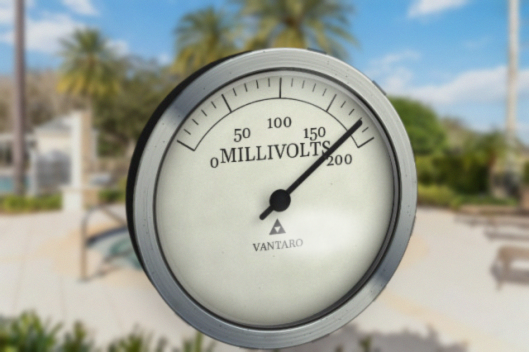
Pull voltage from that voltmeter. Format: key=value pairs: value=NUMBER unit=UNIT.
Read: value=180 unit=mV
